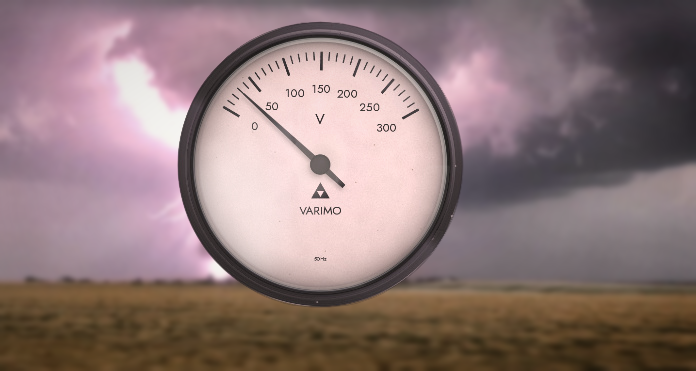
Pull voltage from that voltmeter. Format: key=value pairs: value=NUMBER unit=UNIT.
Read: value=30 unit=V
